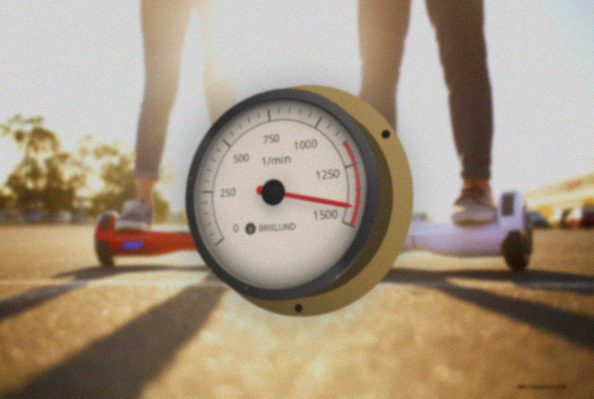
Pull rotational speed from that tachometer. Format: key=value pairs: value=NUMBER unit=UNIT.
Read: value=1425 unit=rpm
